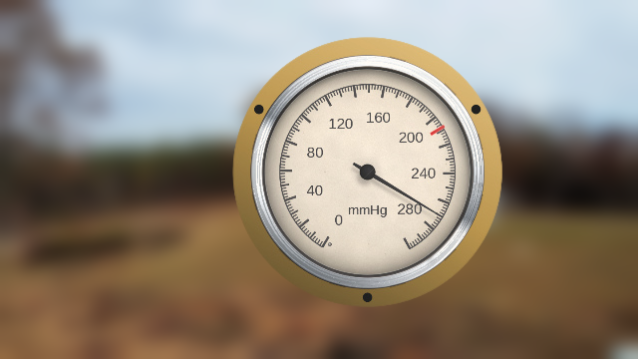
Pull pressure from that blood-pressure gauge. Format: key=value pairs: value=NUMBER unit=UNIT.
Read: value=270 unit=mmHg
